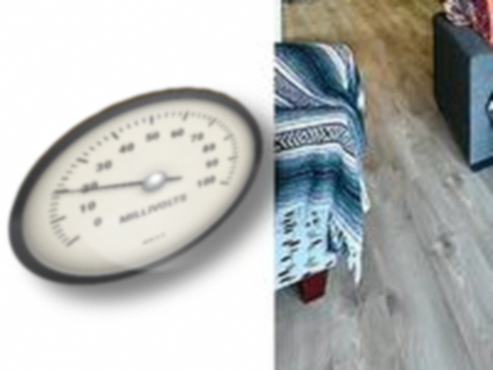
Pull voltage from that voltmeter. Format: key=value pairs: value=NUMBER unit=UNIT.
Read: value=20 unit=mV
